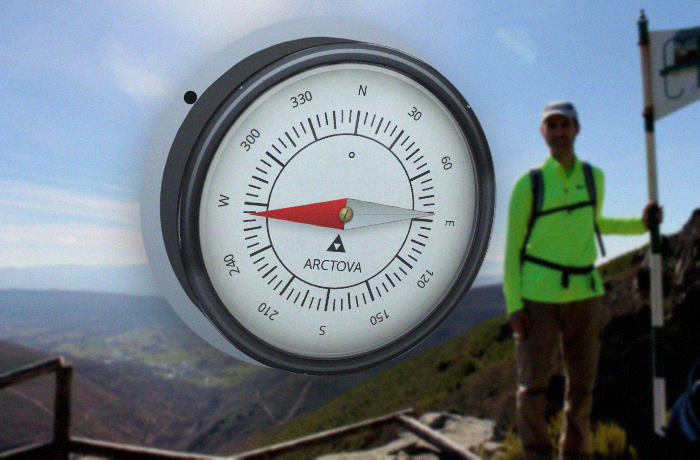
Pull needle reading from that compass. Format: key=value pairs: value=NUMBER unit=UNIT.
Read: value=265 unit=°
